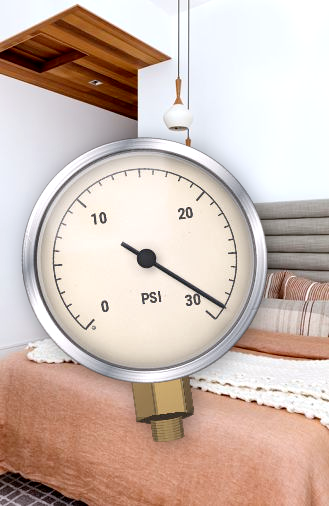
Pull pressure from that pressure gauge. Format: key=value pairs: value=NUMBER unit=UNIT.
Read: value=29 unit=psi
